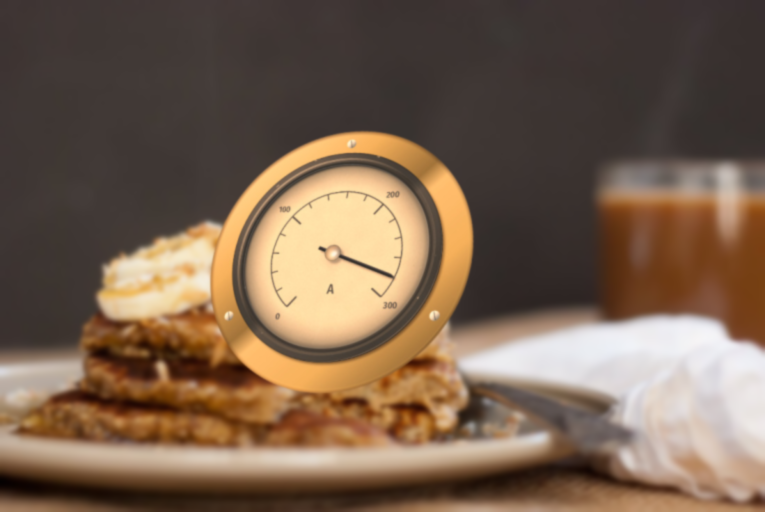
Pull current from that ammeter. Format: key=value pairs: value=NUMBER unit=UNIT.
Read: value=280 unit=A
